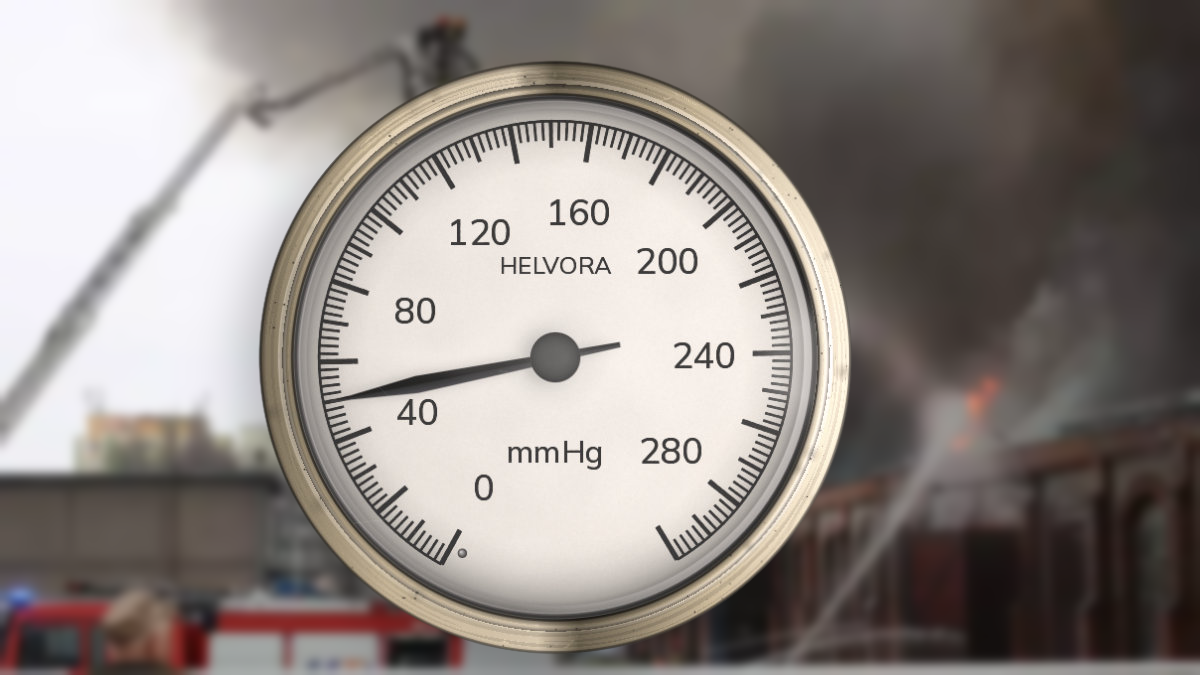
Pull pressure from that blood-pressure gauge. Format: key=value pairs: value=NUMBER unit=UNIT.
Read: value=50 unit=mmHg
